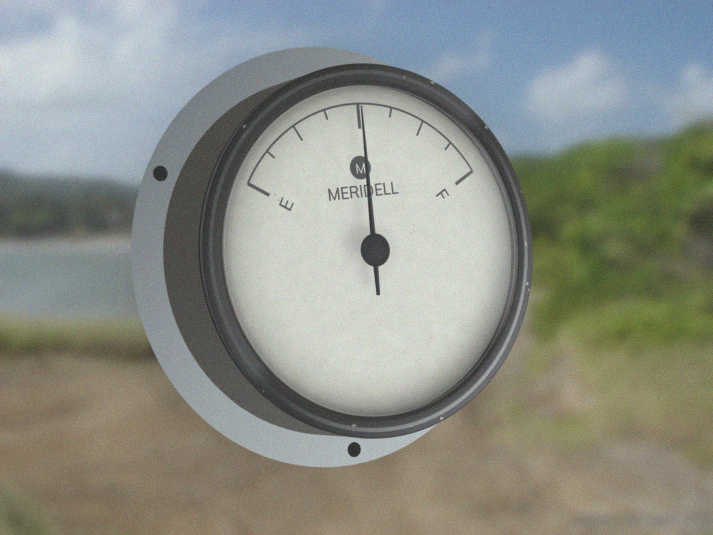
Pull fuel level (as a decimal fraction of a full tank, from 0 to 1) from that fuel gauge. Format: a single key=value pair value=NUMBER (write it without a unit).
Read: value=0.5
